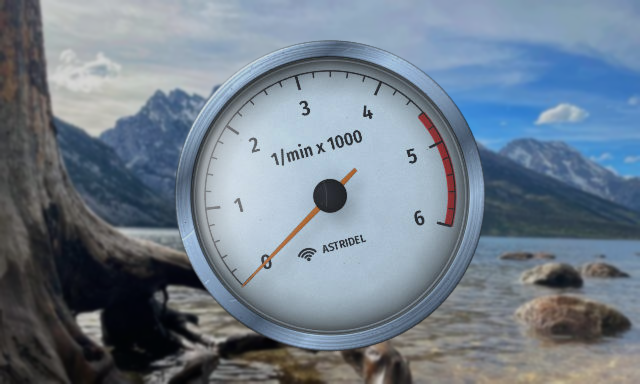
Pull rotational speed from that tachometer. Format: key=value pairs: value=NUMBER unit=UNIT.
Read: value=0 unit=rpm
